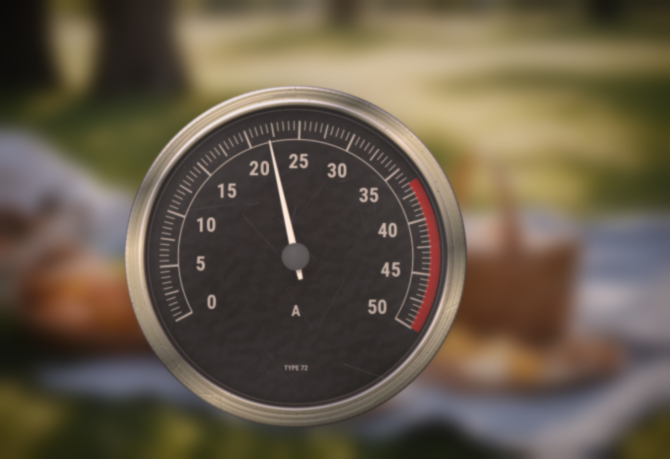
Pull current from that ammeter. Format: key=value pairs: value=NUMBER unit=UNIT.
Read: value=22 unit=A
